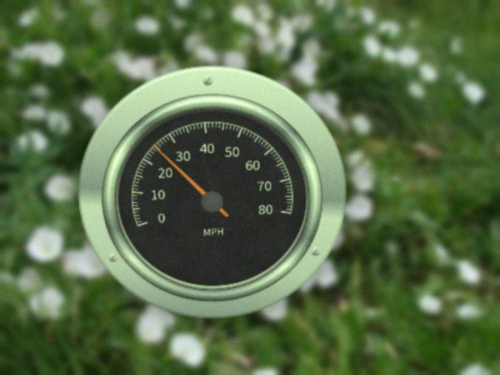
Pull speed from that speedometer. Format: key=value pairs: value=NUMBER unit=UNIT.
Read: value=25 unit=mph
